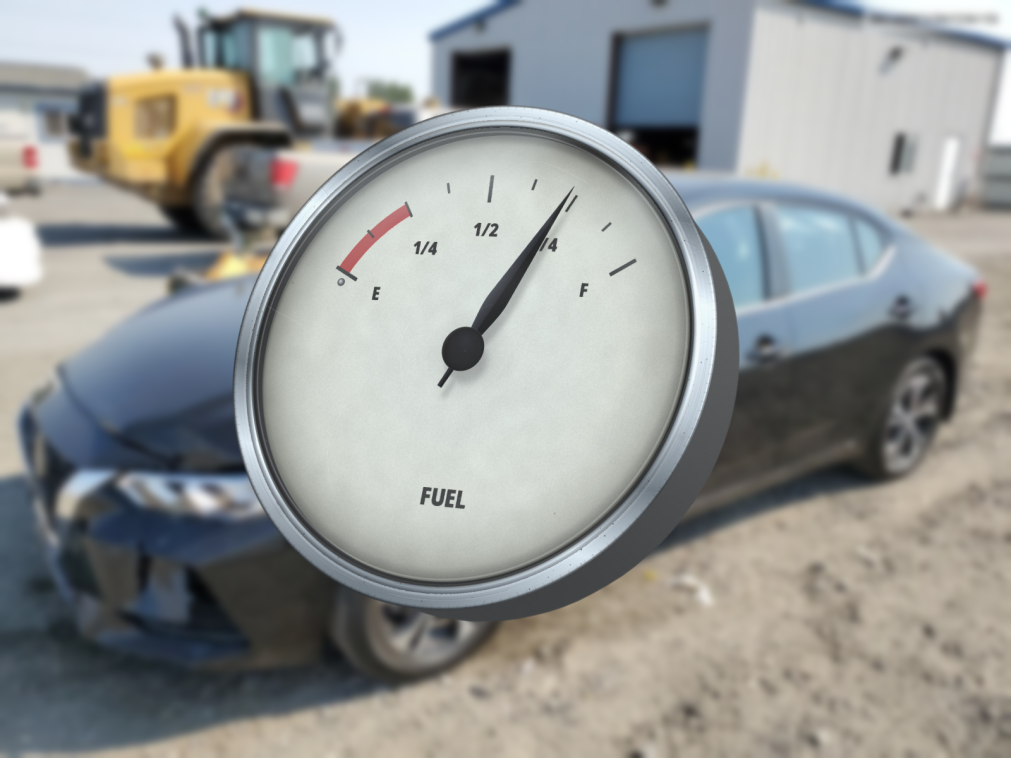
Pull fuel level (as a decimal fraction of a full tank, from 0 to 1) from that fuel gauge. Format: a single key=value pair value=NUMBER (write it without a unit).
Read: value=0.75
